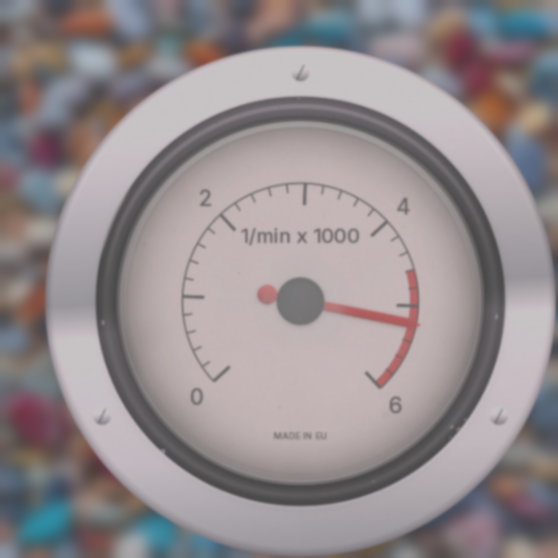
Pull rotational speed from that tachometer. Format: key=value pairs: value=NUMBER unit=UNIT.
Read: value=5200 unit=rpm
